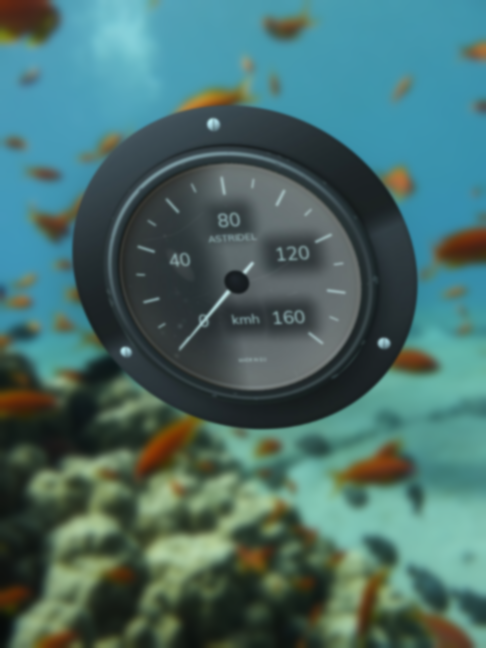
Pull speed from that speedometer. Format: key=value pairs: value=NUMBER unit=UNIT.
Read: value=0 unit=km/h
